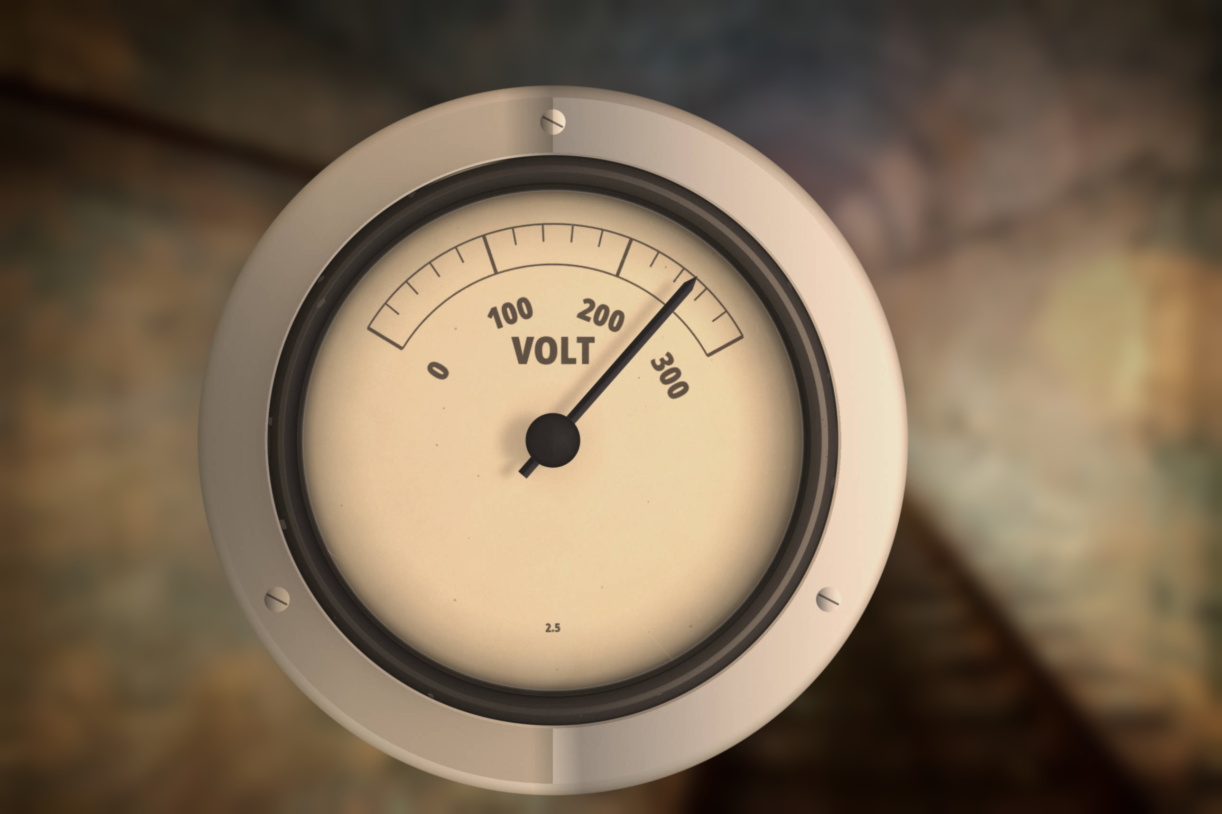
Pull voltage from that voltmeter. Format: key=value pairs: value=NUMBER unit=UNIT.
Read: value=250 unit=V
